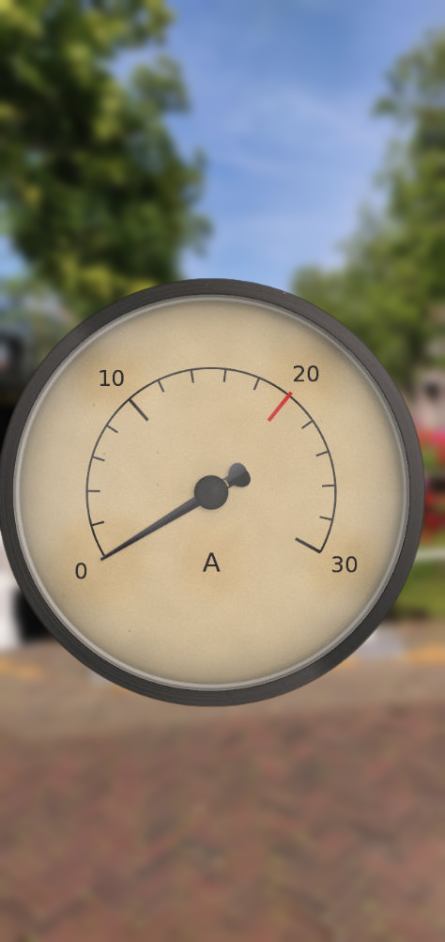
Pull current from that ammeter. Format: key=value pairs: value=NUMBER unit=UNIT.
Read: value=0 unit=A
